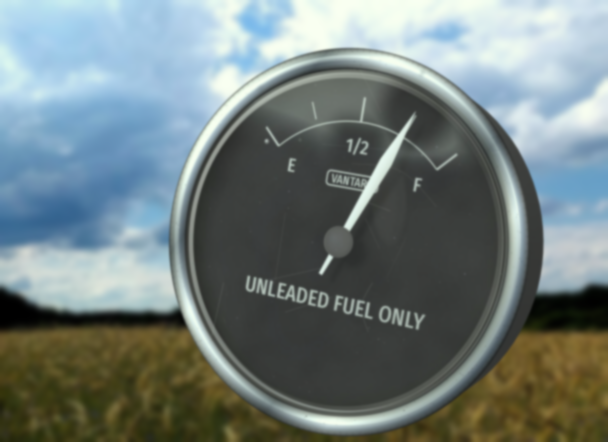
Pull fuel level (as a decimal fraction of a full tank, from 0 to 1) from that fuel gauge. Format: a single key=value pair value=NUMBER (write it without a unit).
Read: value=0.75
